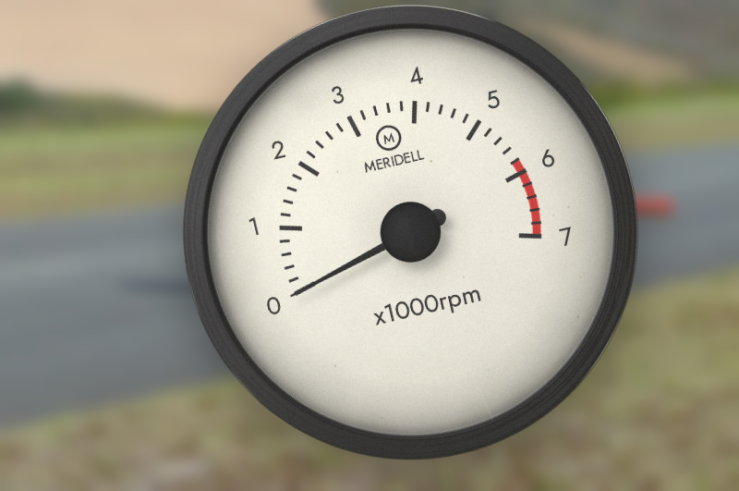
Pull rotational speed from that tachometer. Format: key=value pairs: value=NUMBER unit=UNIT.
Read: value=0 unit=rpm
